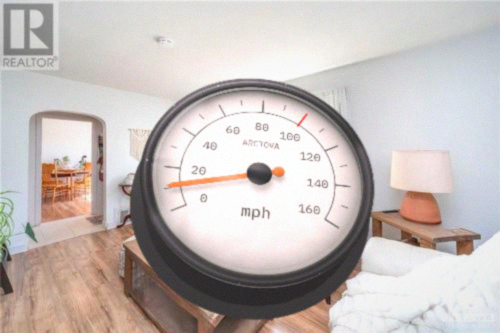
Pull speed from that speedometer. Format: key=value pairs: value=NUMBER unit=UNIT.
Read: value=10 unit=mph
